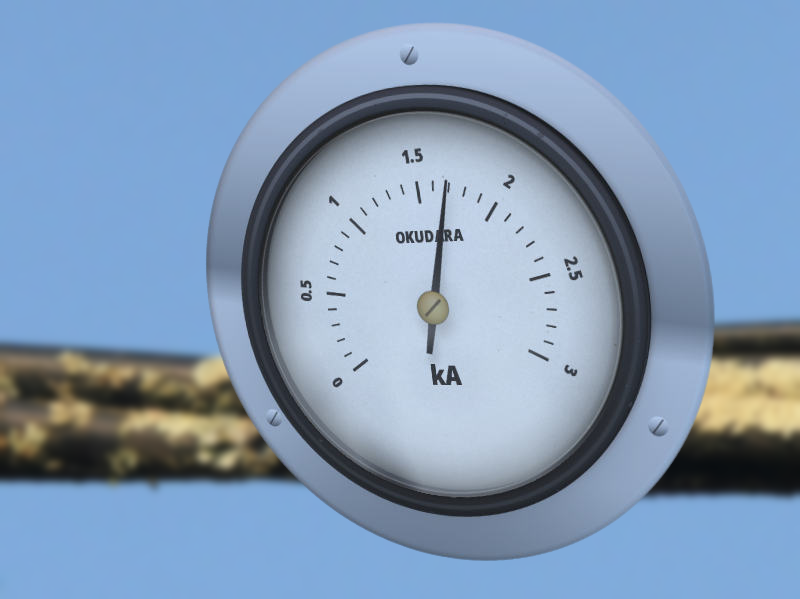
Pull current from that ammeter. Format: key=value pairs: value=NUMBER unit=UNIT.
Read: value=1.7 unit=kA
